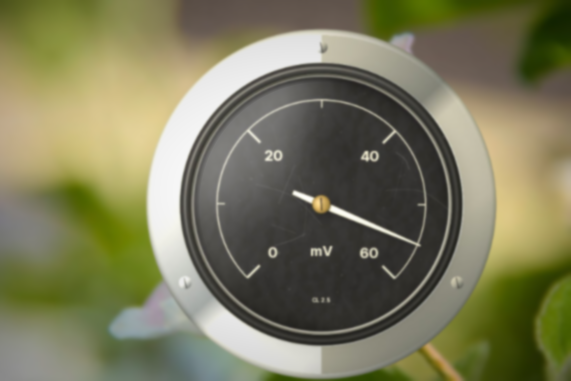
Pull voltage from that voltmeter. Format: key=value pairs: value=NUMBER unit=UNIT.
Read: value=55 unit=mV
